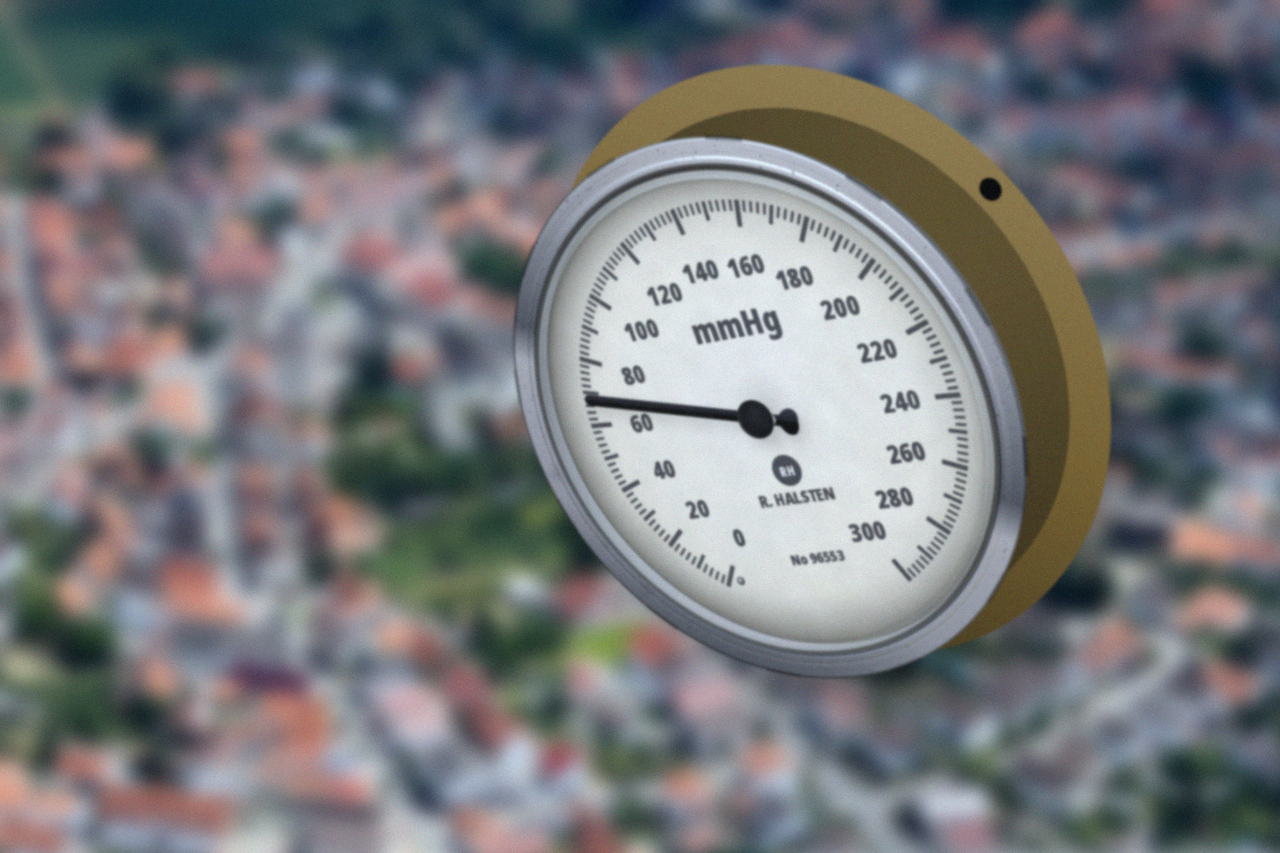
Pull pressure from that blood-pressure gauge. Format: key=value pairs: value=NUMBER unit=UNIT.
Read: value=70 unit=mmHg
